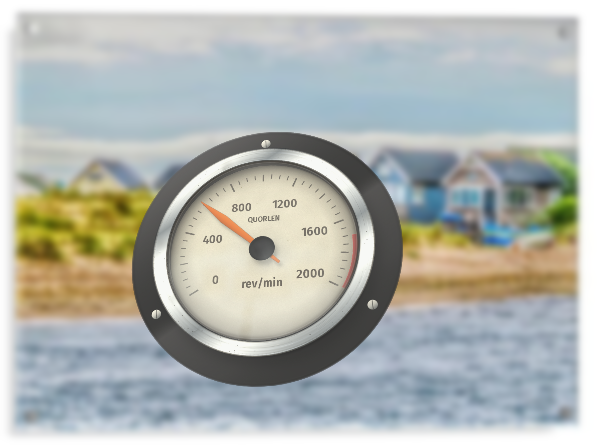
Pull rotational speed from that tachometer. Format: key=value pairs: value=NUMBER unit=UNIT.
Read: value=600 unit=rpm
